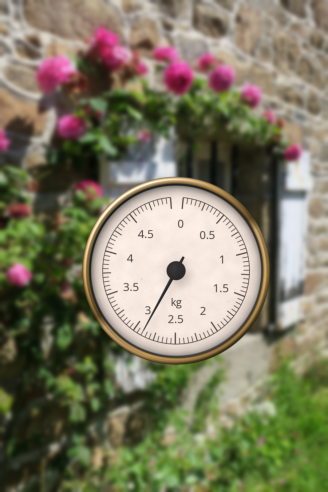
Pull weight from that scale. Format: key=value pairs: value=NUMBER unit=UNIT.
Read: value=2.9 unit=kg
